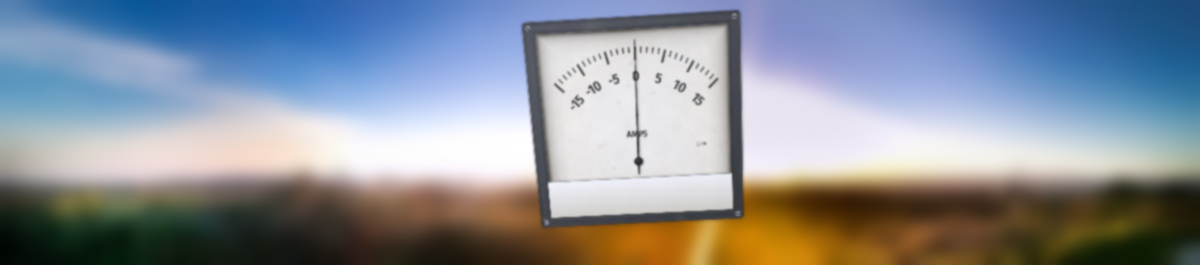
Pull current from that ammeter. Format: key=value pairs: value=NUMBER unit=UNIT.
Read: value=0 unit=A
